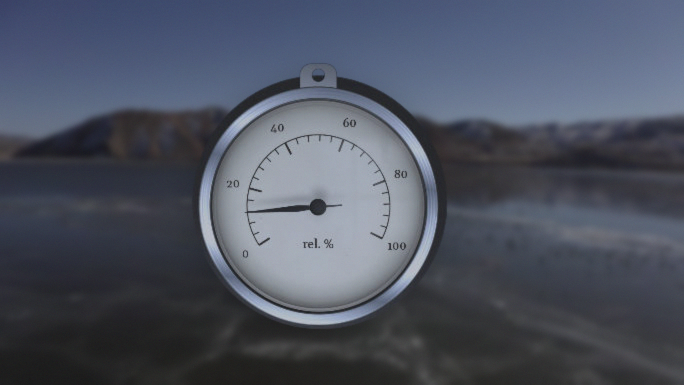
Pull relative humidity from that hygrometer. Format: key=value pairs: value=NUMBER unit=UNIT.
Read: value=12 unit=%
